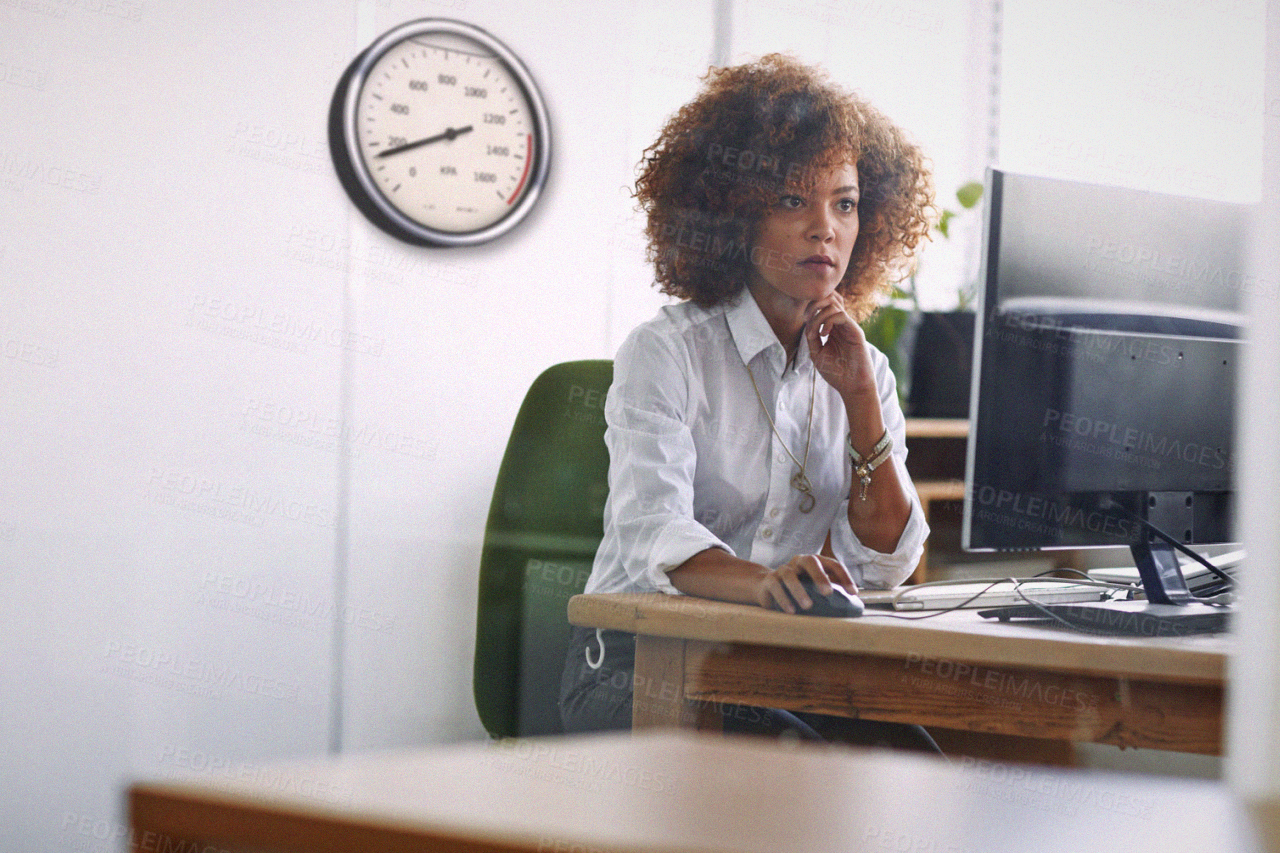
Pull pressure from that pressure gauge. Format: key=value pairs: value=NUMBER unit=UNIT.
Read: value=150 unit=kPa
